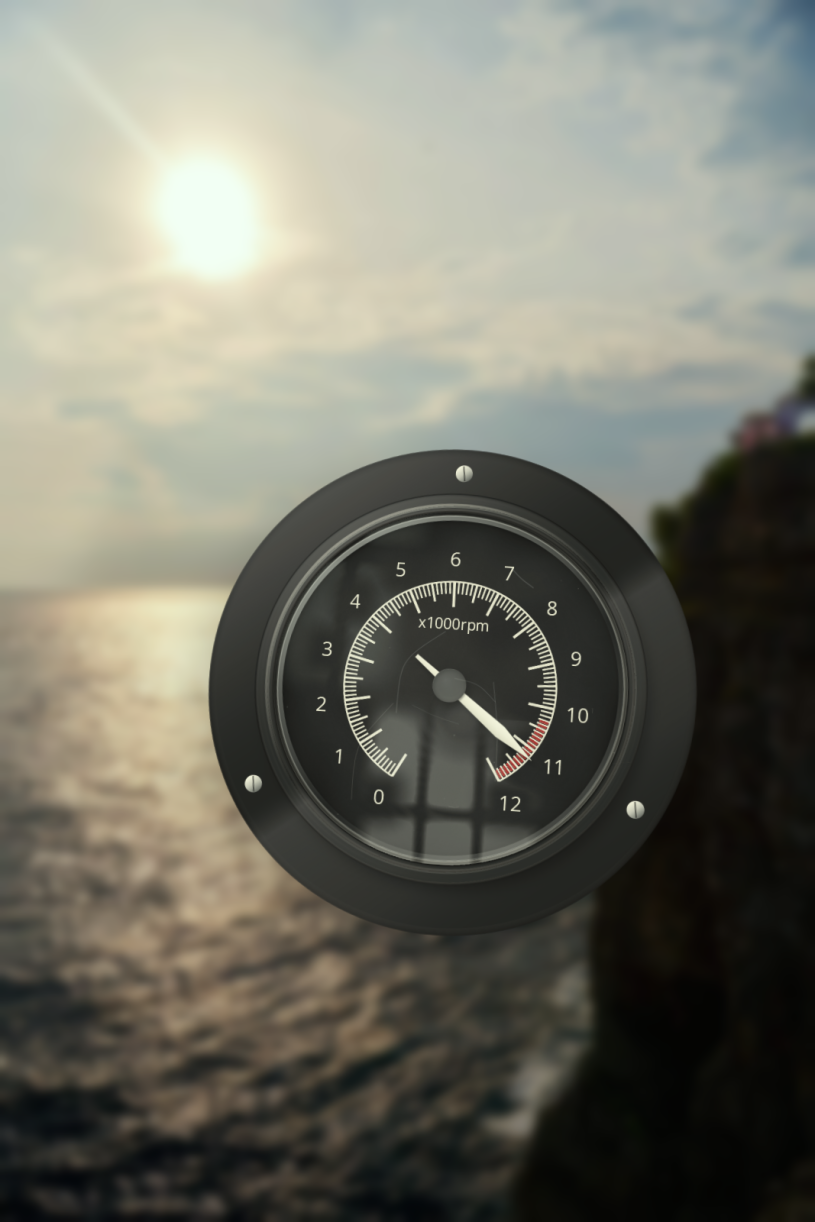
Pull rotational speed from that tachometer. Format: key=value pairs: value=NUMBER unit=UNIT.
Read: value=11200 unit=rpm
